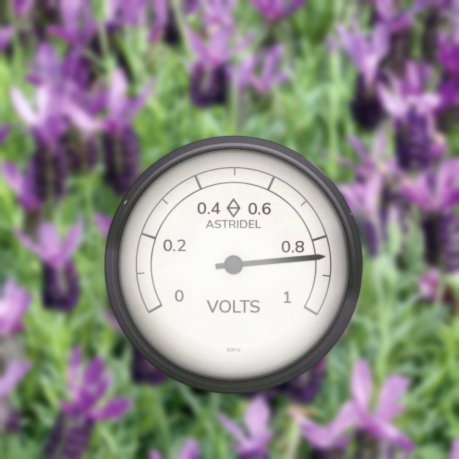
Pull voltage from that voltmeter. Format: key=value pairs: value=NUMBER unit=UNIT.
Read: value=0.85 unit=V
